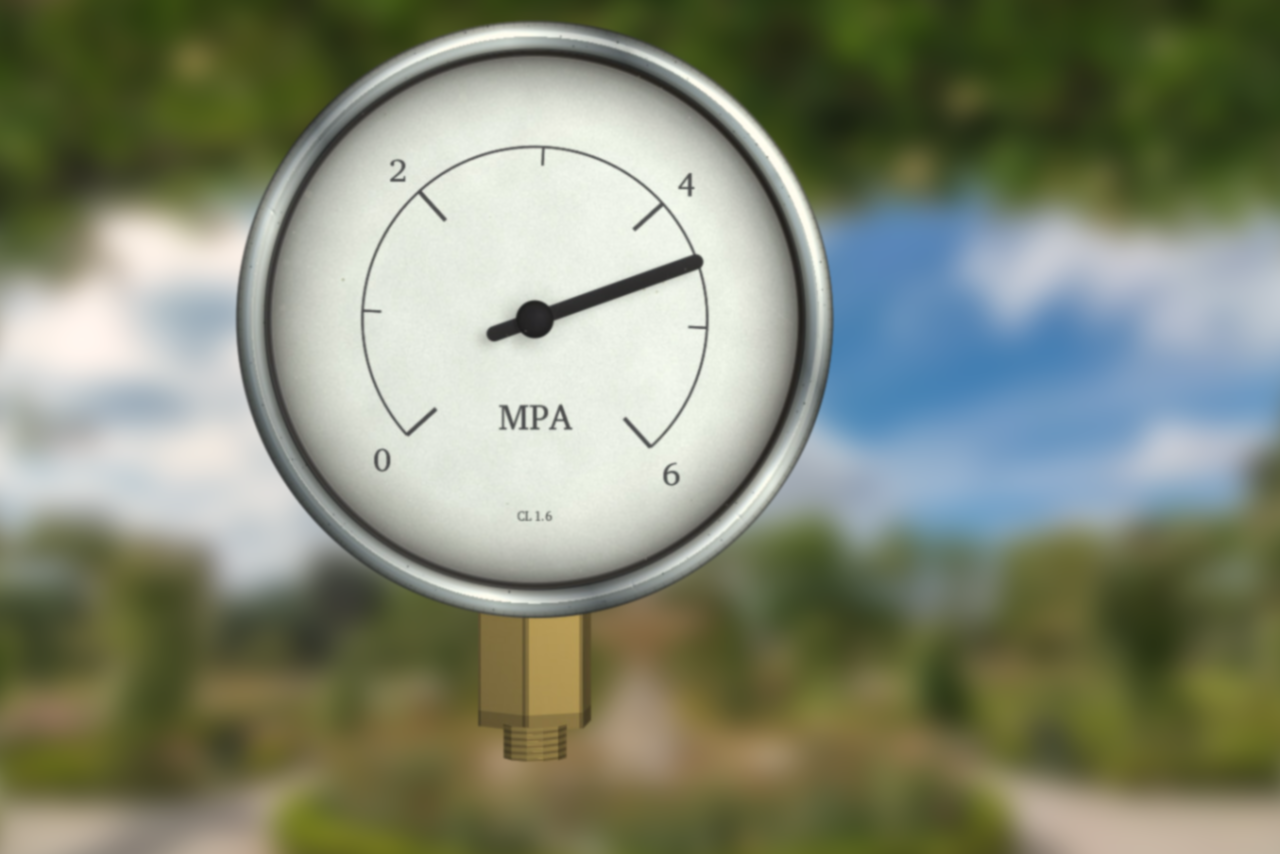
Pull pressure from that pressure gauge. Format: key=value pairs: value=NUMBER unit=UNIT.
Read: value=4.5 unit=MPa
